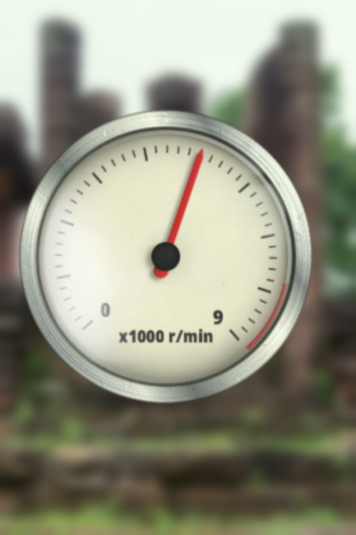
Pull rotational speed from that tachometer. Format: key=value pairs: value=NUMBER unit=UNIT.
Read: value=5000 unit=rpm
